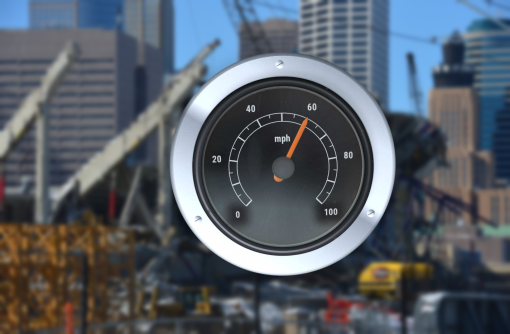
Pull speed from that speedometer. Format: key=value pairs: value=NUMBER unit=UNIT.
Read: value=60 unit=mph
